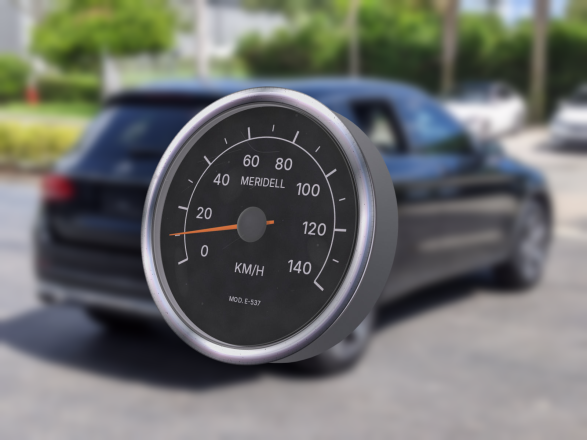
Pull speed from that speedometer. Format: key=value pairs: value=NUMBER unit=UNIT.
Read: value=10 unit=km/h
